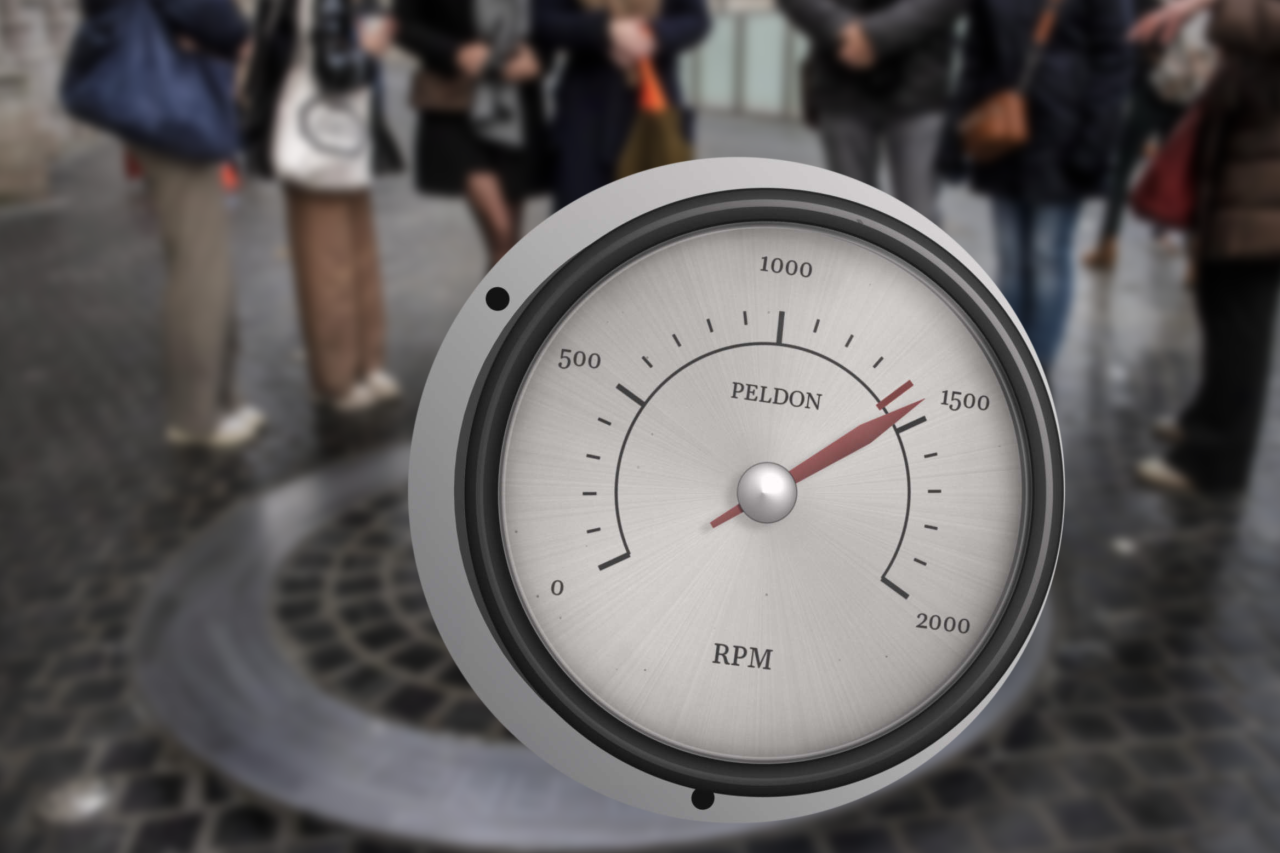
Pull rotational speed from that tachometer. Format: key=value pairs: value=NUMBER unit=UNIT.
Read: value=1450 unit=rpm
